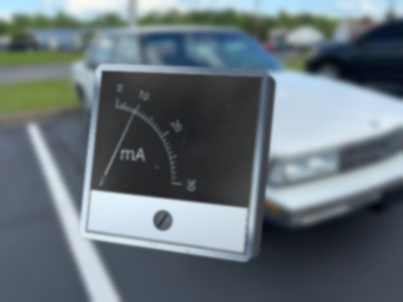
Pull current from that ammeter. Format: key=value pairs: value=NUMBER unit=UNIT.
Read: value=10 unit=mA
